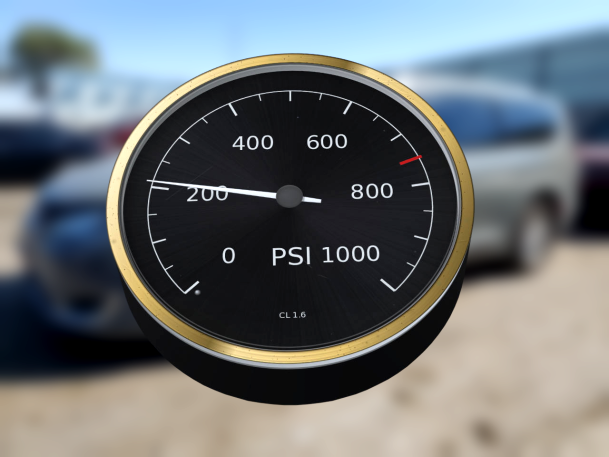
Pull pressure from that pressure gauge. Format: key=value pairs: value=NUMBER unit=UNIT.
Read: value=200 unit=psi
